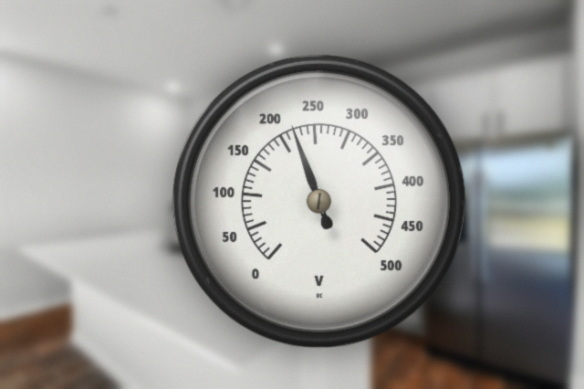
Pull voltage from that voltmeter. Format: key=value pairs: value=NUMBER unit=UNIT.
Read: value=220 unit=V
